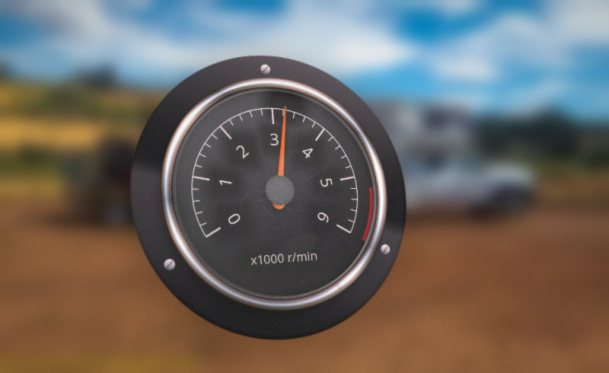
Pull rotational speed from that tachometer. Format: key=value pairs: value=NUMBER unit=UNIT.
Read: value=3200 unit=rpm
